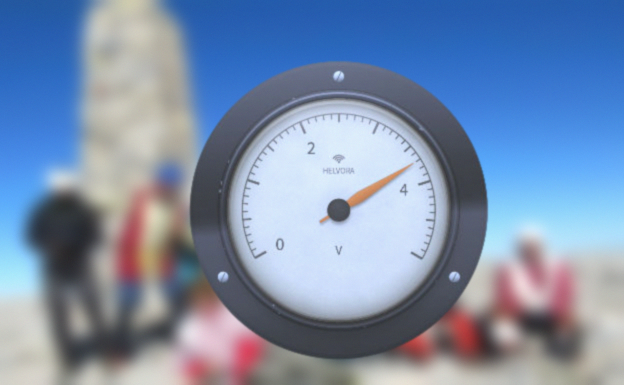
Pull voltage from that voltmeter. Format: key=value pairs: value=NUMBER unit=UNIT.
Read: value=3.7 unit=V
